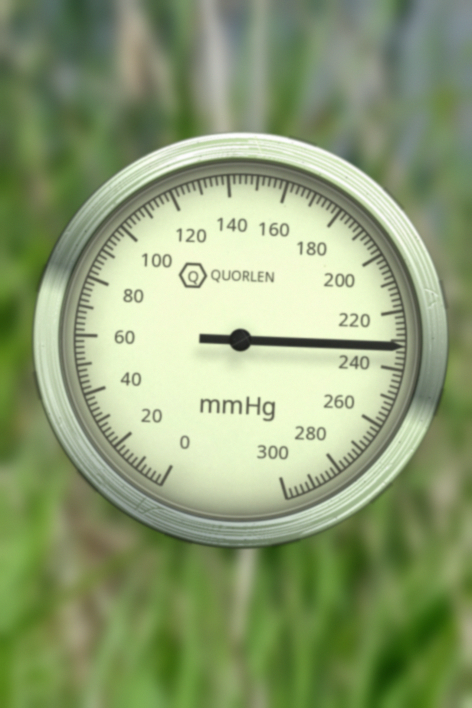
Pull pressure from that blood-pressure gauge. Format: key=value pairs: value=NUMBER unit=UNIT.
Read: value=232 unit=mmHg
